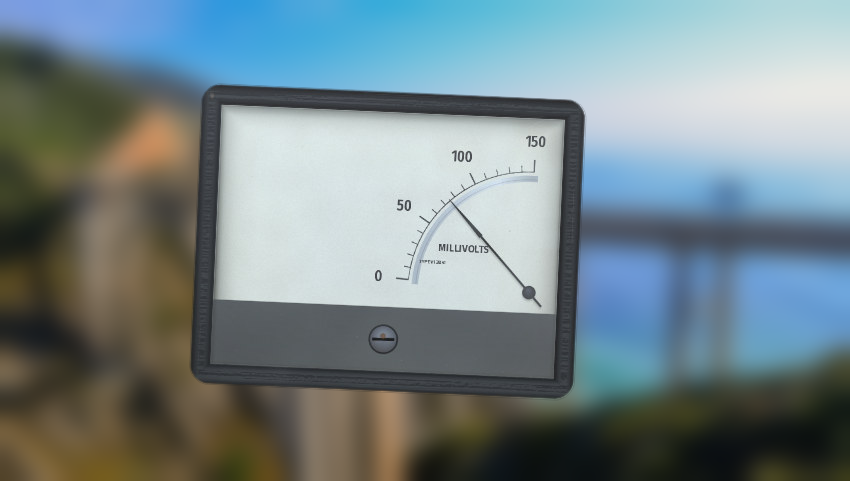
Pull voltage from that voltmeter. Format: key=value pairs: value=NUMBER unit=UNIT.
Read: value=75 unit=mV
